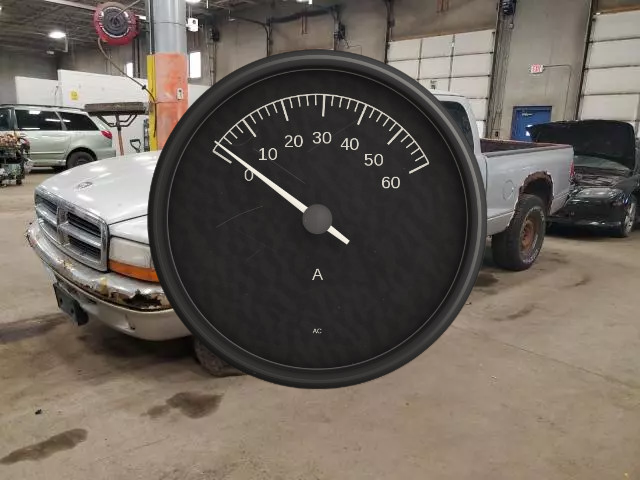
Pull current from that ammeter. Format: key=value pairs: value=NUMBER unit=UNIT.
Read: value=2 unit=A
